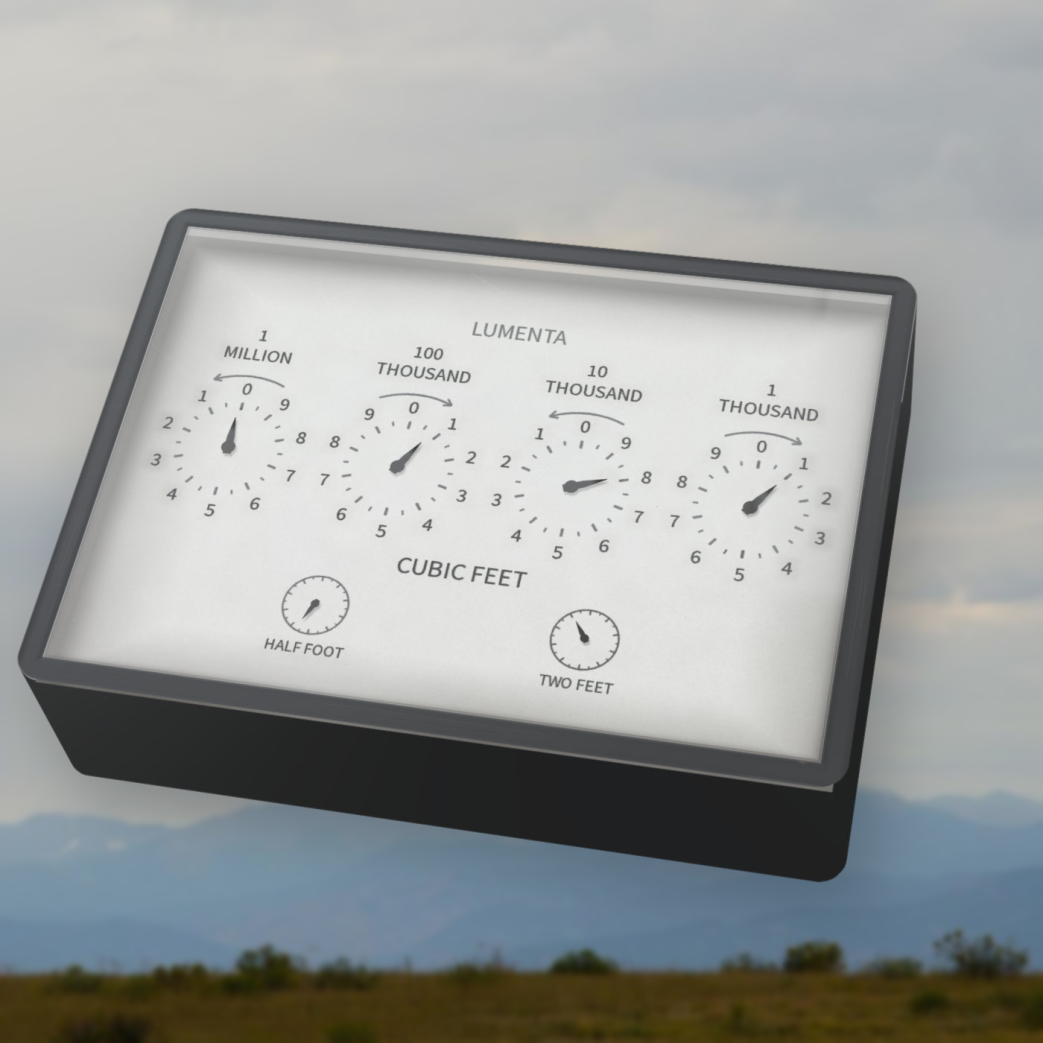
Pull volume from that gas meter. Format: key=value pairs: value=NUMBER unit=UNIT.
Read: value=8100 unit=ft³
